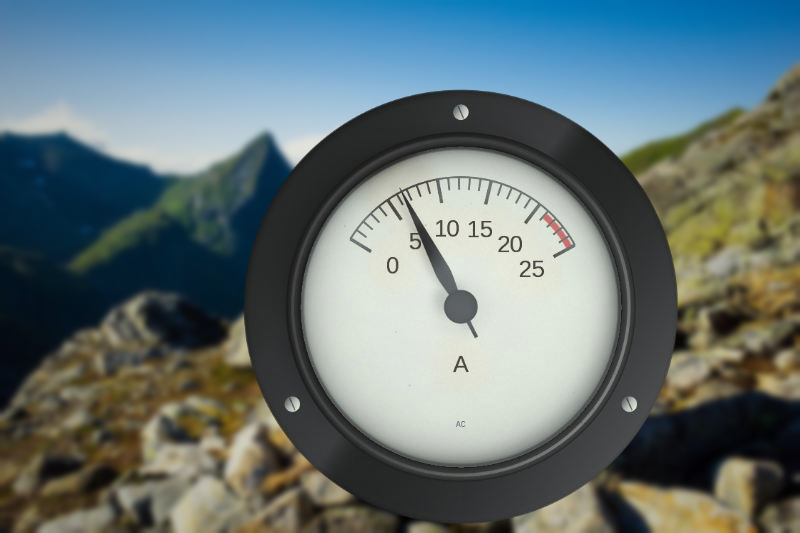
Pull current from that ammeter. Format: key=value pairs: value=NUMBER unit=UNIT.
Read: value=6.5 unit=A
